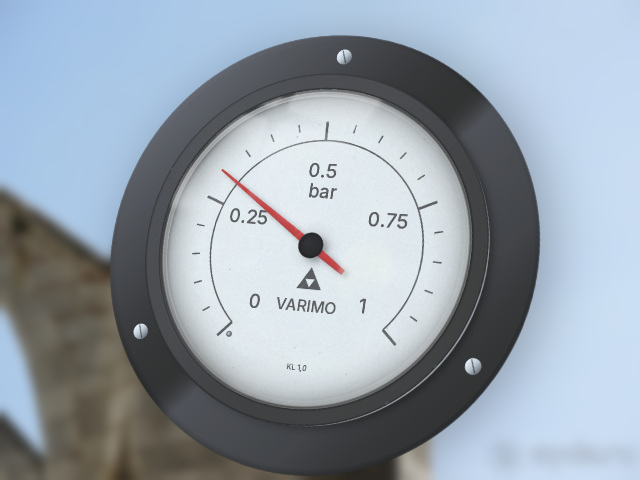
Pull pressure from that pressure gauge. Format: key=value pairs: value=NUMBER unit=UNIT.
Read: value=0.3 unit=bar
